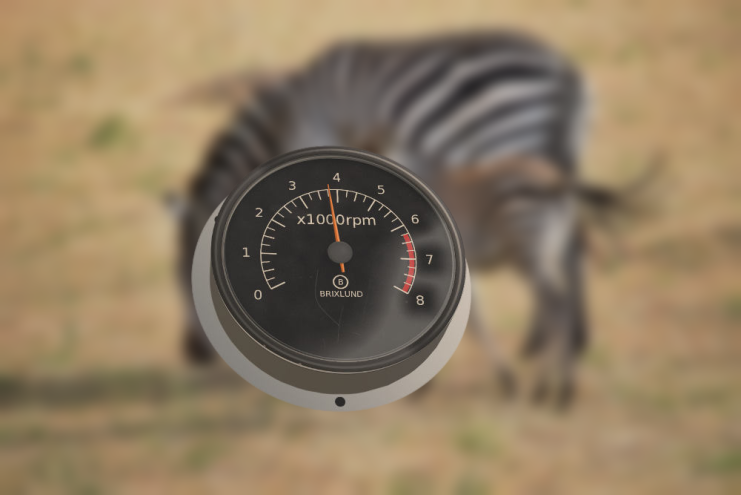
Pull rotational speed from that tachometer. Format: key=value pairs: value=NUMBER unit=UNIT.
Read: value=3750 unit=rpm
